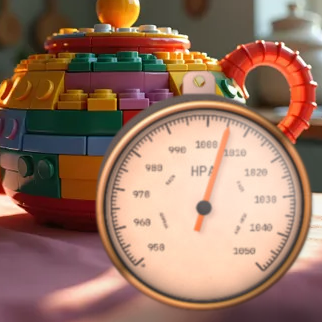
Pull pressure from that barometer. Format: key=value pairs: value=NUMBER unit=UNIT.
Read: value=1005 unit=hPa
